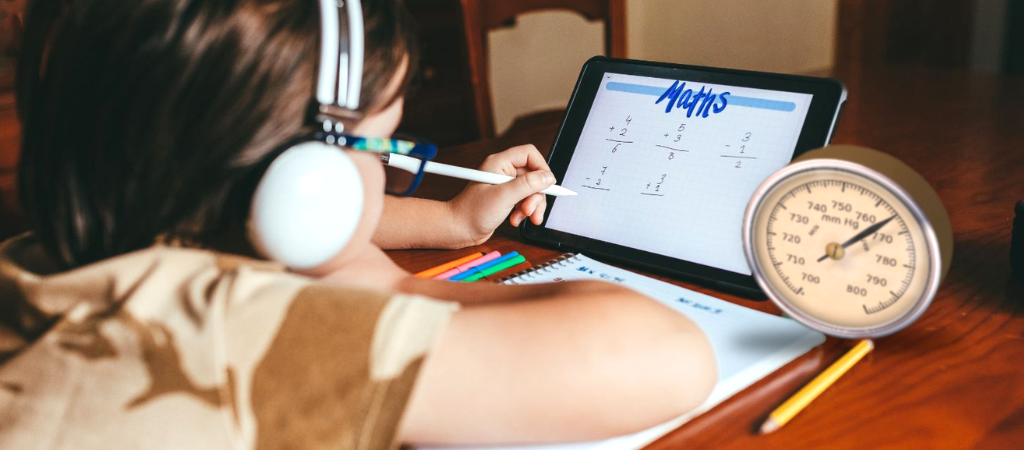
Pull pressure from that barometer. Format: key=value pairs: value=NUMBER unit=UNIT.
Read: value=765 unit=mmHg
